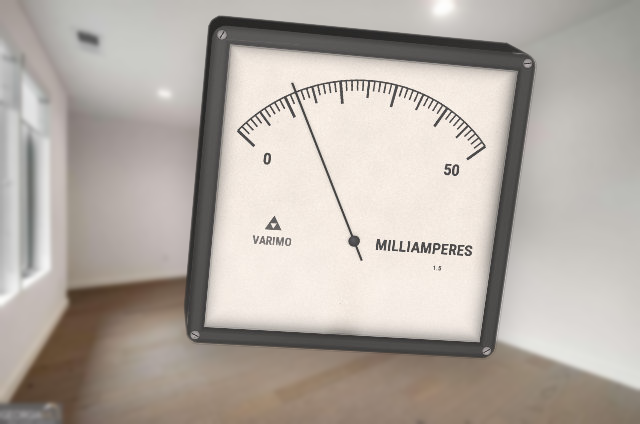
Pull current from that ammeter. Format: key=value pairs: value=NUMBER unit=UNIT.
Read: value=12 unit=mA
